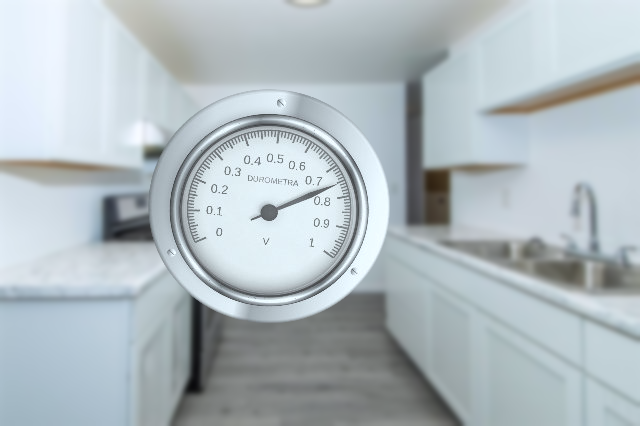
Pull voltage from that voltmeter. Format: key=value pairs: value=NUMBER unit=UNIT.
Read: value=0.75 unit=V
